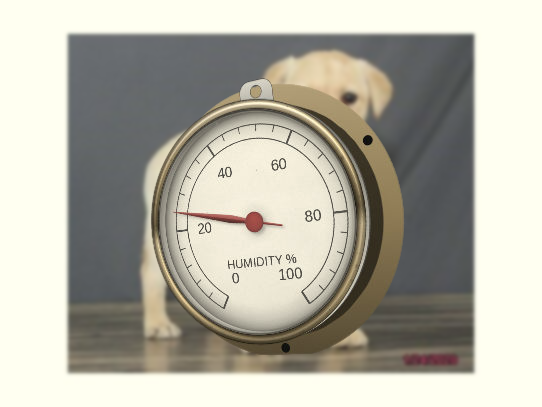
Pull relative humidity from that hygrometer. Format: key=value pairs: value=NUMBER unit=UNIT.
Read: value=24 unit=%
